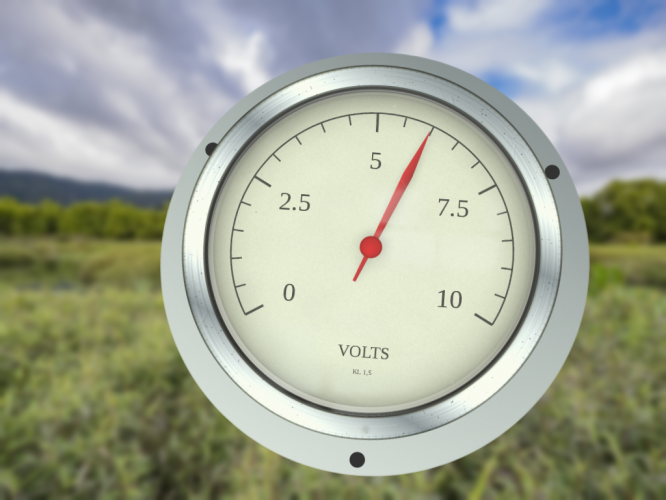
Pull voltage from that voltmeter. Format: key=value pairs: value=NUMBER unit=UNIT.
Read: value=6 unit=V
